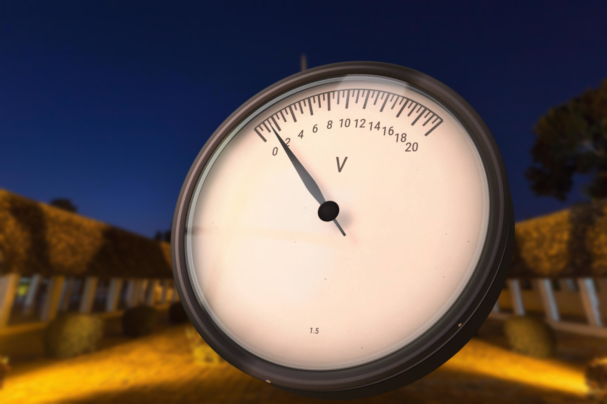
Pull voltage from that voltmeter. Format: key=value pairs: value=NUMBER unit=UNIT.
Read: value=1.5 unit=V
